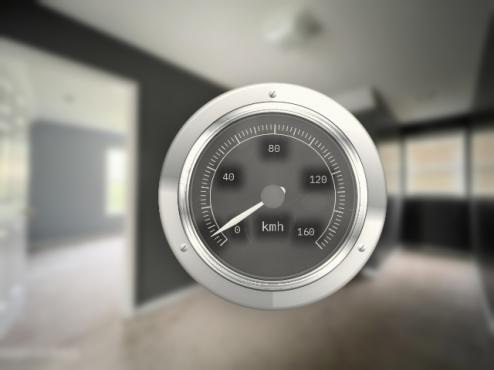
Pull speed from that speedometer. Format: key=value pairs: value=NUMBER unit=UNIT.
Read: value=6 unit=km/h
